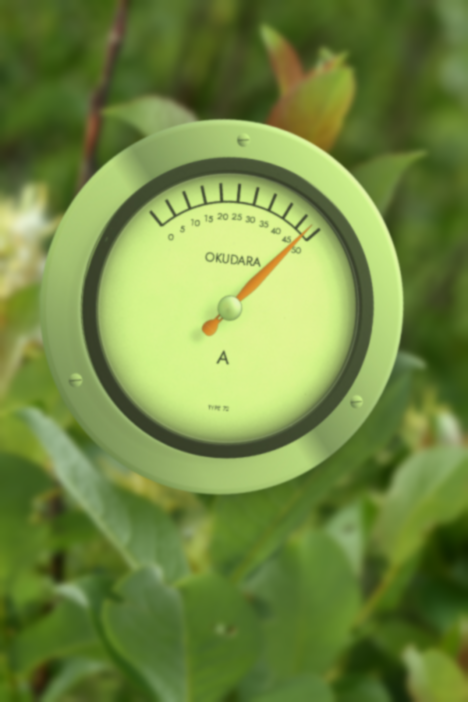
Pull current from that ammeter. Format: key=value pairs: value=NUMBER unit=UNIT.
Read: value=47.5 unit=A
